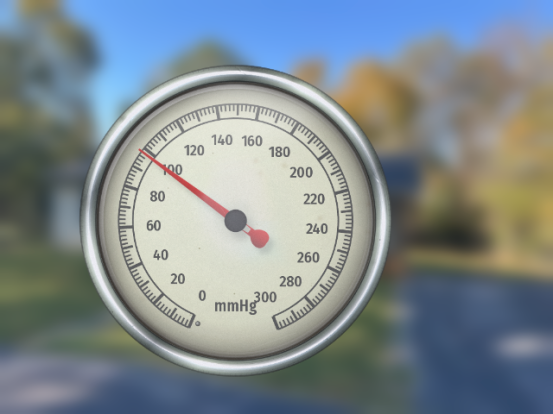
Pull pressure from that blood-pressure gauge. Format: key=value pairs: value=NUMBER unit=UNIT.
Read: value=98 unit=mmHg
